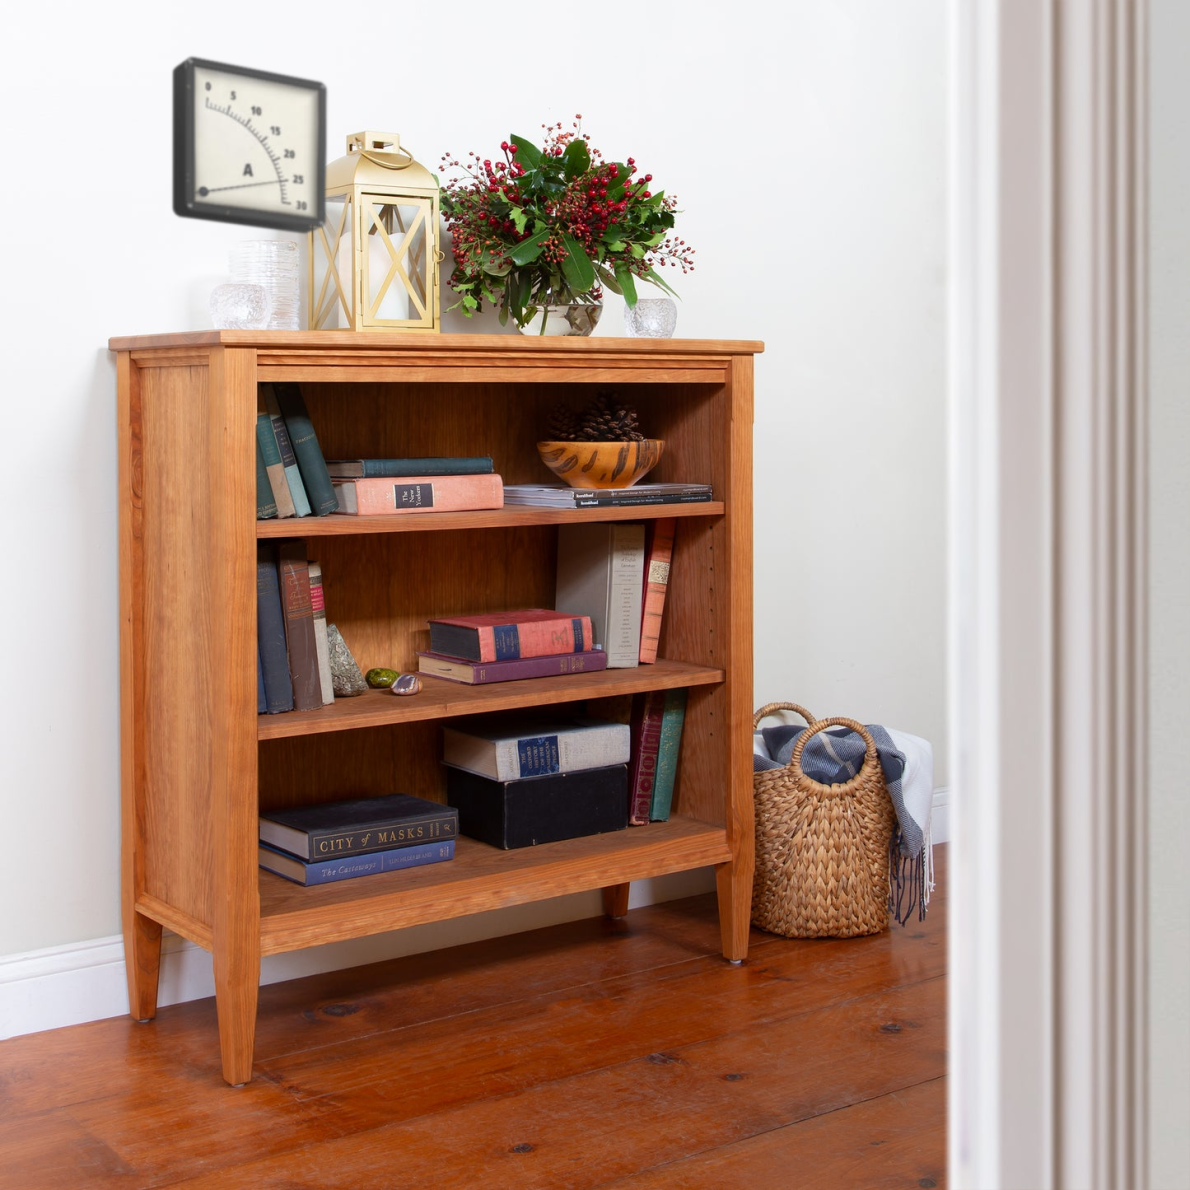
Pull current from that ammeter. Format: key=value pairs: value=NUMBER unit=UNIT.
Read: value=25 unit=A
